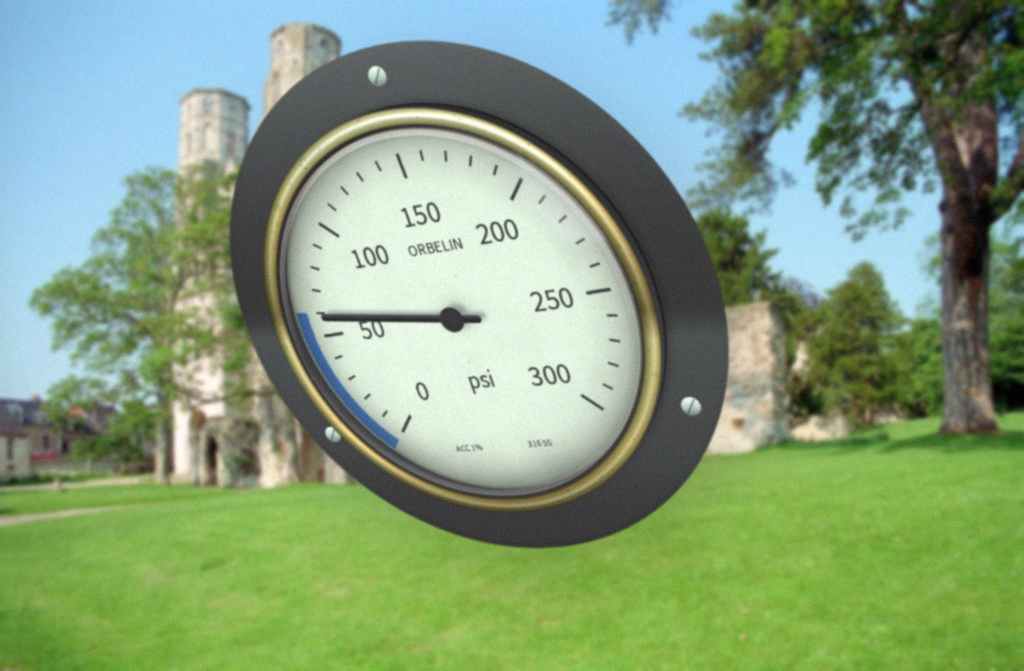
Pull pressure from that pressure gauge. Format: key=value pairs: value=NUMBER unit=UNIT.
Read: value=60 unit=psi
